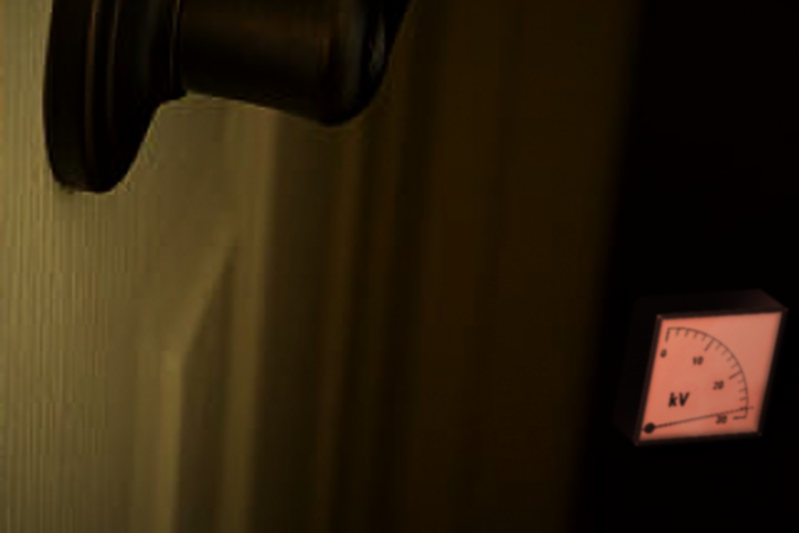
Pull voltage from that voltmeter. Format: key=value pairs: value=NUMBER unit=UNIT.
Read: value=28 unit=kV
